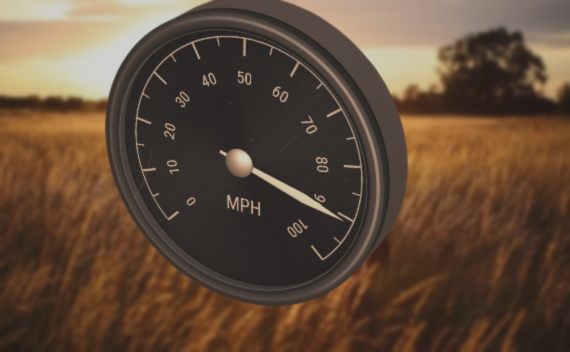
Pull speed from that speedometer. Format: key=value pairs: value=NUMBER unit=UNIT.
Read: value=90 unit=mph
